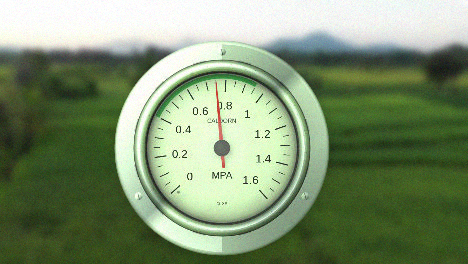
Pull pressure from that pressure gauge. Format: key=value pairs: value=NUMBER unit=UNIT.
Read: value=0.75 unit=MPa
